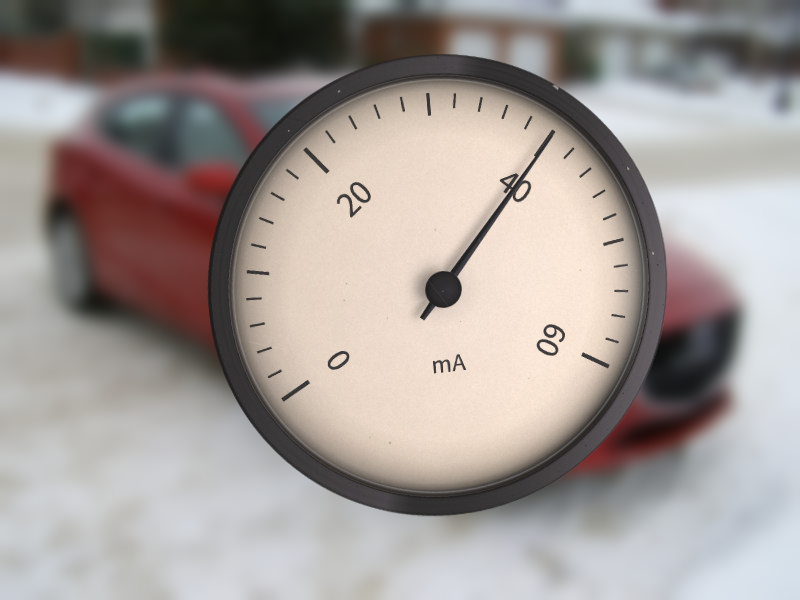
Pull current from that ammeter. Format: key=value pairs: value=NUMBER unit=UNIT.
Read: value=40 unit=mA
